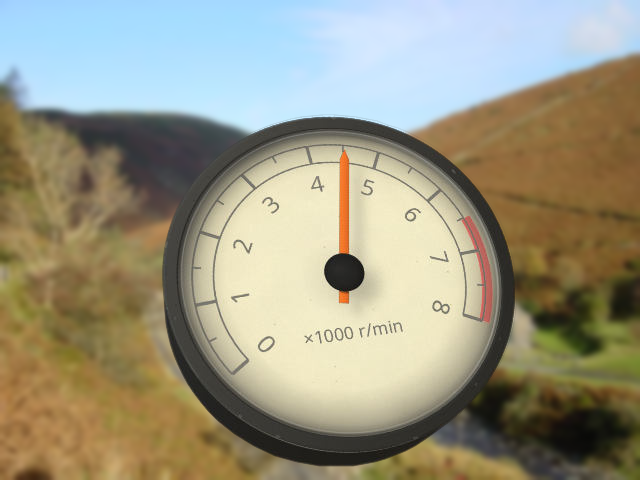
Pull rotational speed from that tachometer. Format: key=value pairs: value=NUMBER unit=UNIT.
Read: value=4500 unit=rpm
